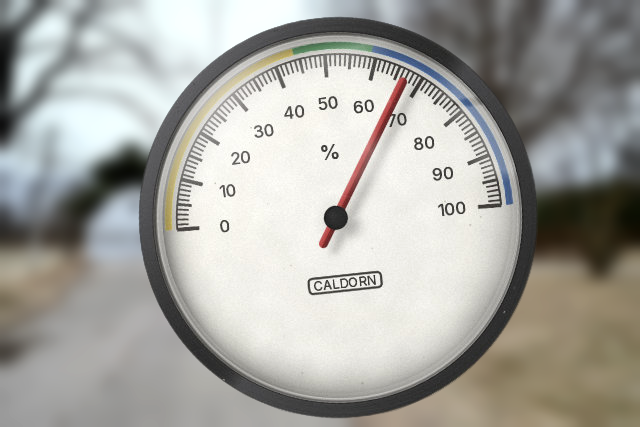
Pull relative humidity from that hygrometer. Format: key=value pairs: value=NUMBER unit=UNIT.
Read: value=67 unit=%
